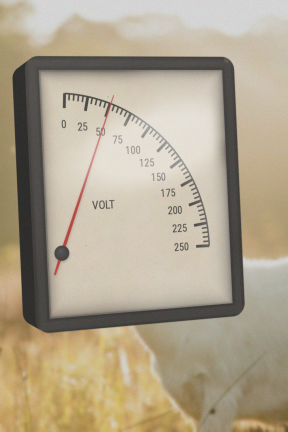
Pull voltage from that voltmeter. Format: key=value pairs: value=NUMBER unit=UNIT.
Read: value=50 unit=V
